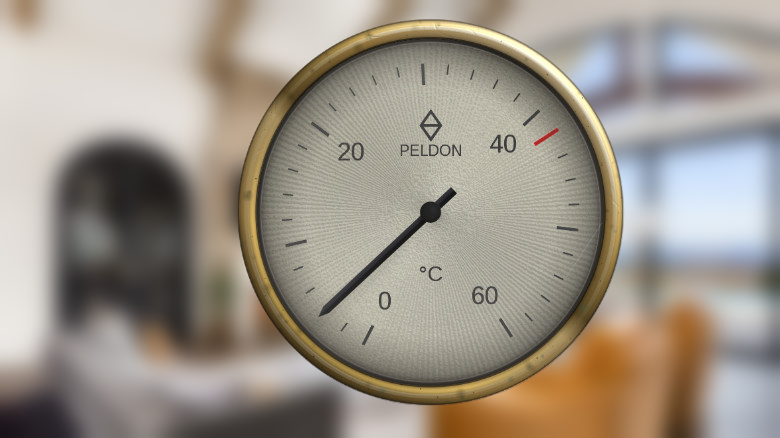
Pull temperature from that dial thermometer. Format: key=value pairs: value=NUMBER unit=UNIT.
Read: value=4 unit=°C
